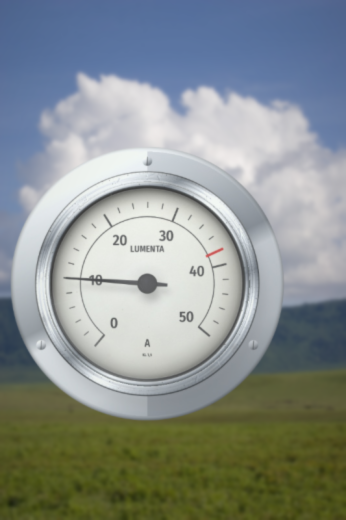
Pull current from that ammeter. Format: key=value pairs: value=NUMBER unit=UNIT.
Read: value=10 unit=A
